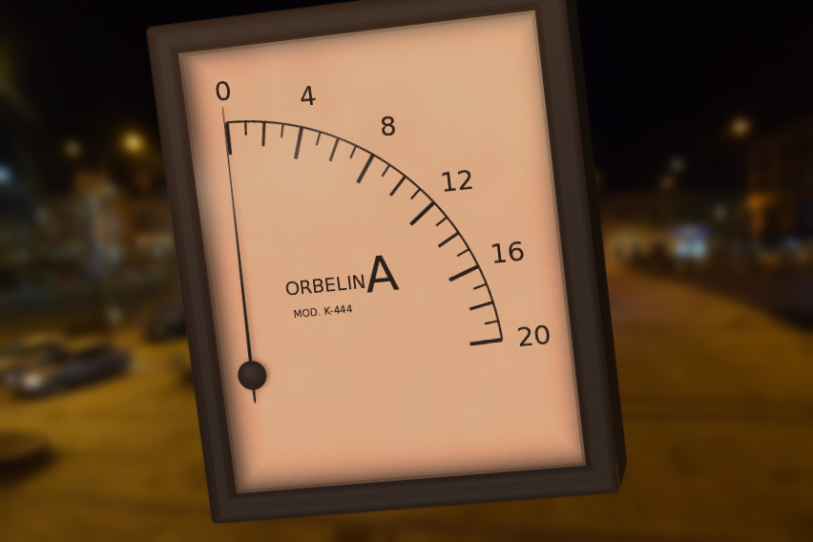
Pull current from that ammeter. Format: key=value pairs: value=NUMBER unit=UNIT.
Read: value=0 unit=A
